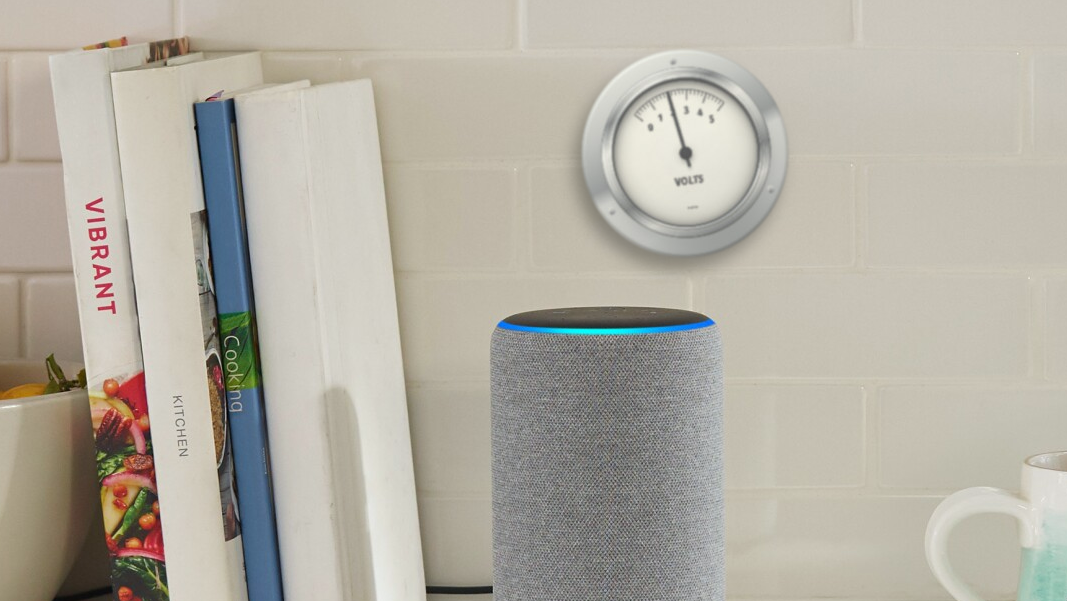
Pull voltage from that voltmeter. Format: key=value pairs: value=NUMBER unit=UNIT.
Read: value=2 unit=V
